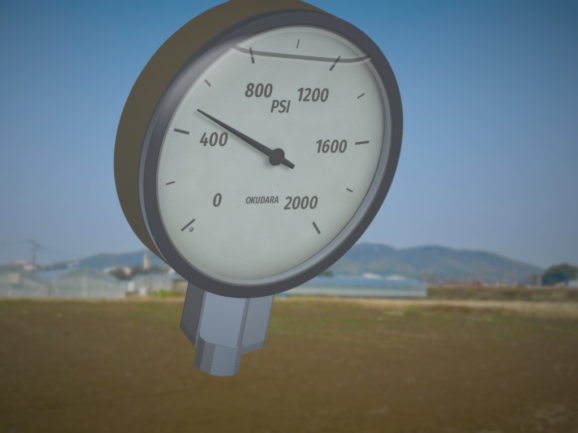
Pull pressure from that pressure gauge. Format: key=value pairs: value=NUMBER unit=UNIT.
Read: value=500 unit=psi
